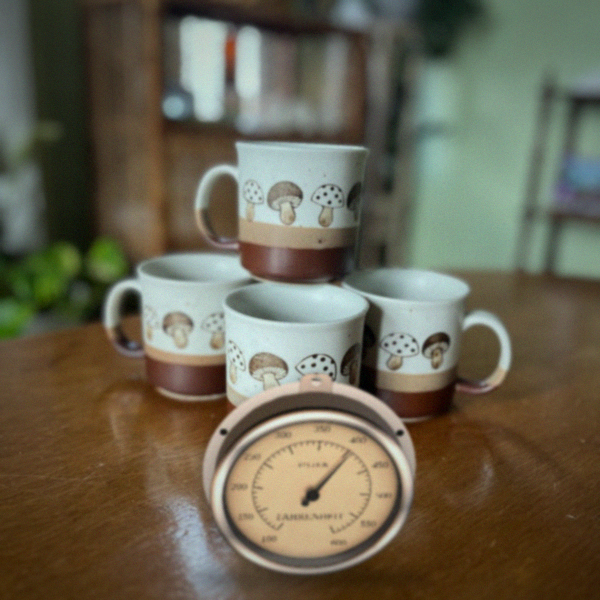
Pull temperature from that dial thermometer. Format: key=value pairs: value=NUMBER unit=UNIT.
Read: value=400 unit=°F
